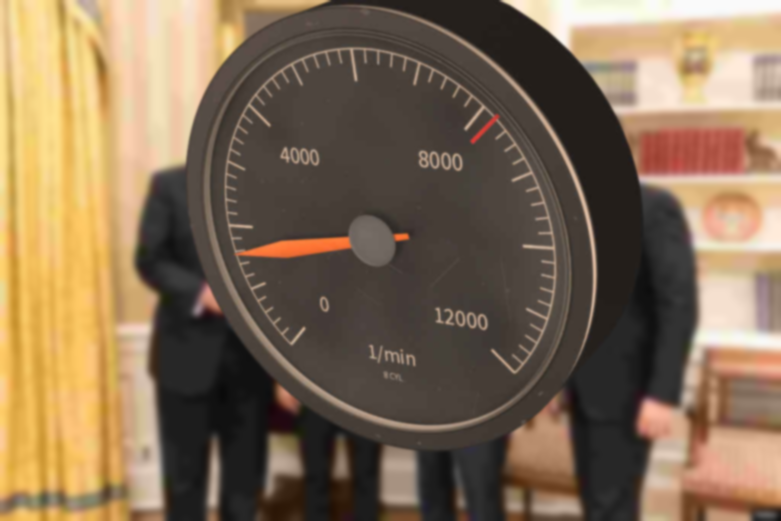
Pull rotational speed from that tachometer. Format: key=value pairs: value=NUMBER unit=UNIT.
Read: value=1600 unit=rpm
